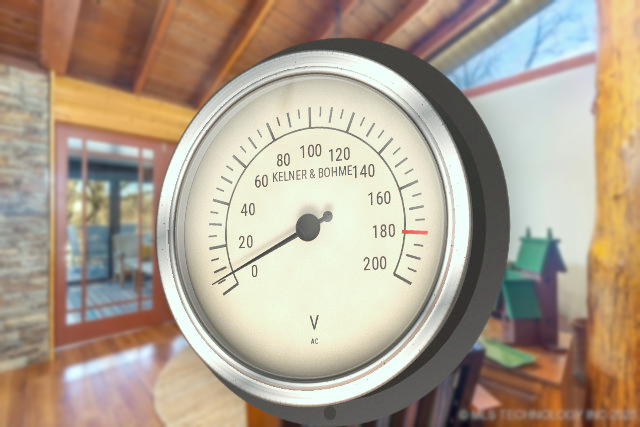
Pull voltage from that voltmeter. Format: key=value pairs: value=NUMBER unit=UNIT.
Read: value=5 unit=V
